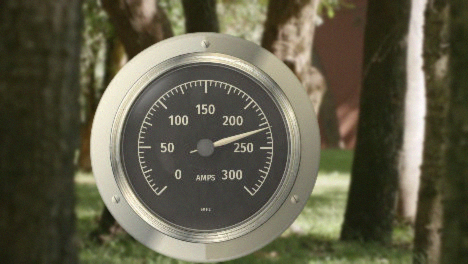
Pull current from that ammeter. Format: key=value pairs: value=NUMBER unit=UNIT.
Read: value=230 unit=A
